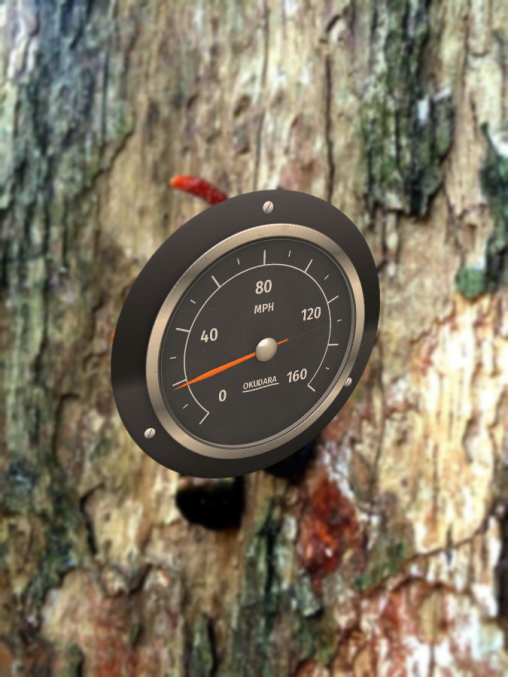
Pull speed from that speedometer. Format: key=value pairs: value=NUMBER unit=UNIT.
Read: value=20 unit=mph
